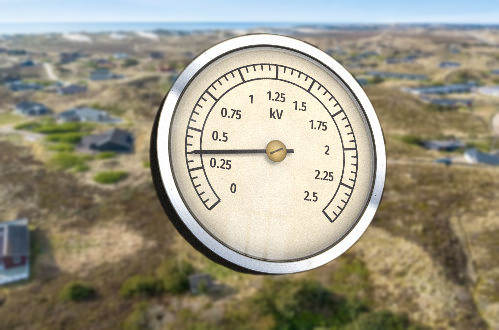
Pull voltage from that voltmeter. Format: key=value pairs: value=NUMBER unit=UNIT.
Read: value=0.35 unit=kV
